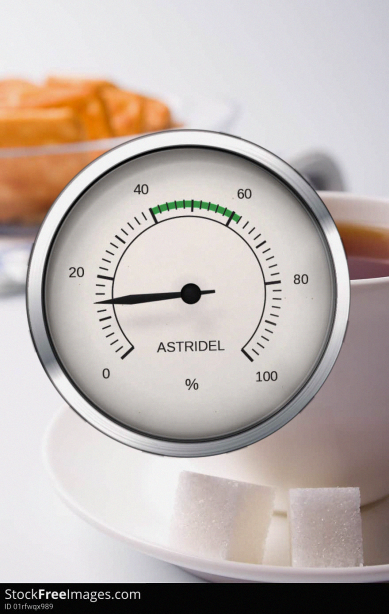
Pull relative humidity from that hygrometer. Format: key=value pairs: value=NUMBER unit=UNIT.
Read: value=14 unit=%
